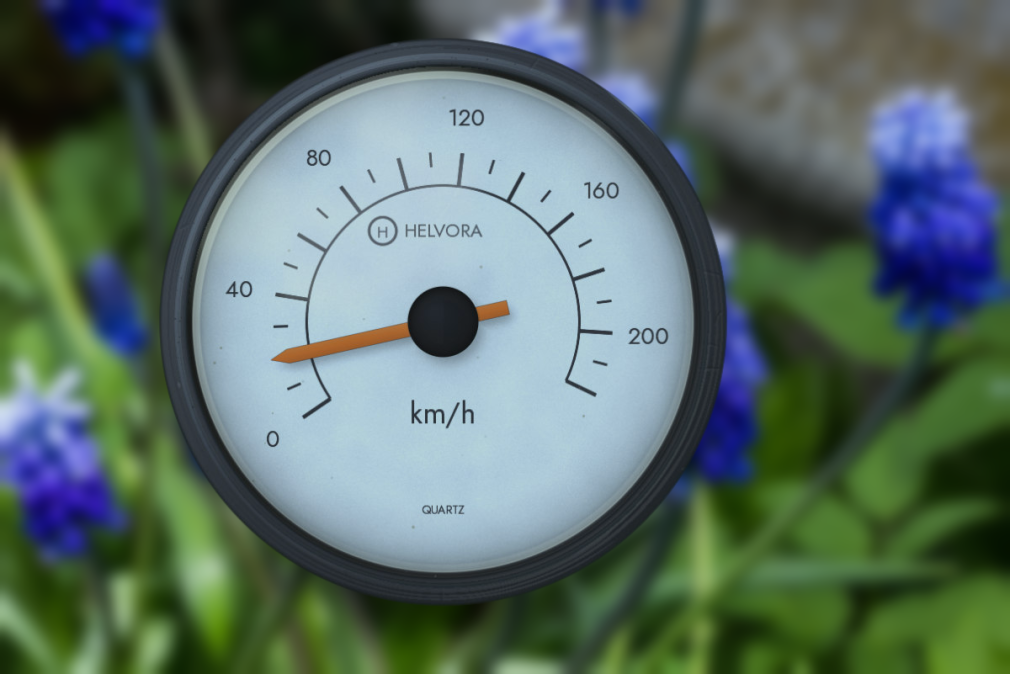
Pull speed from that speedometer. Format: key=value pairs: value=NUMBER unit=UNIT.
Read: value=20 unit=km/h
